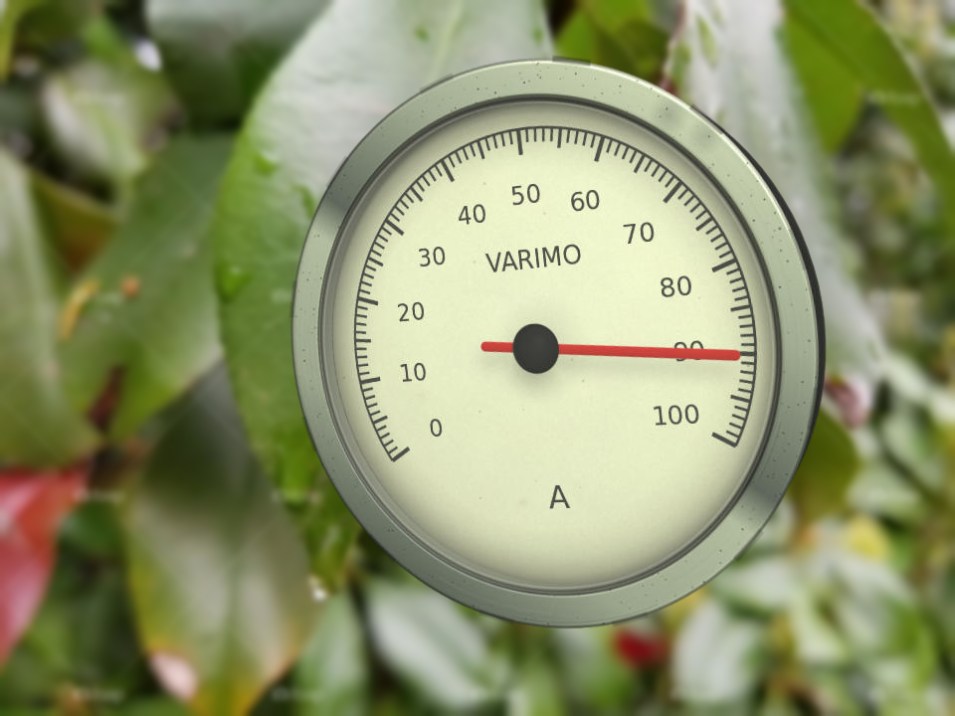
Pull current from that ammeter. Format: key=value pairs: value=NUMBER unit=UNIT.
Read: value=90 unit=A
